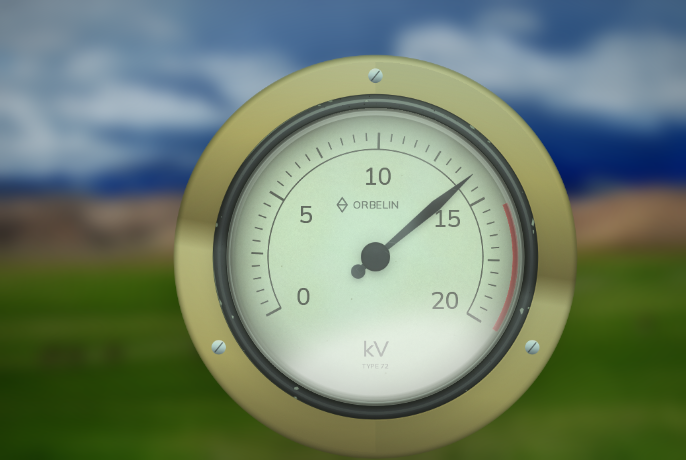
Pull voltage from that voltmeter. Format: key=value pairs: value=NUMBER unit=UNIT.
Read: value=14 unit=kV
